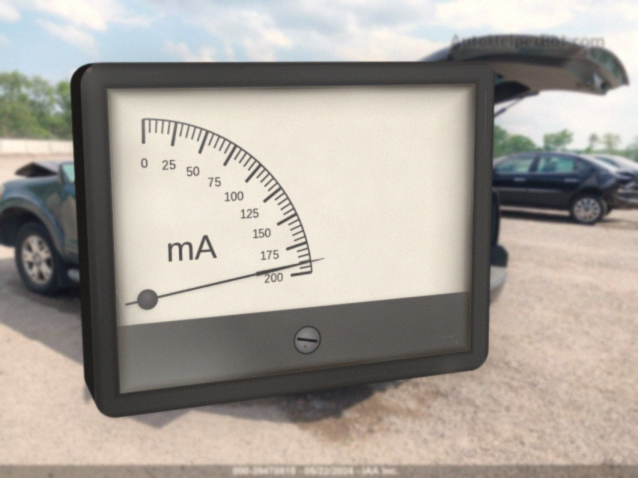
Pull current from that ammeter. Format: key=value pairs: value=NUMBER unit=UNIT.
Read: value=190 unit=mA
